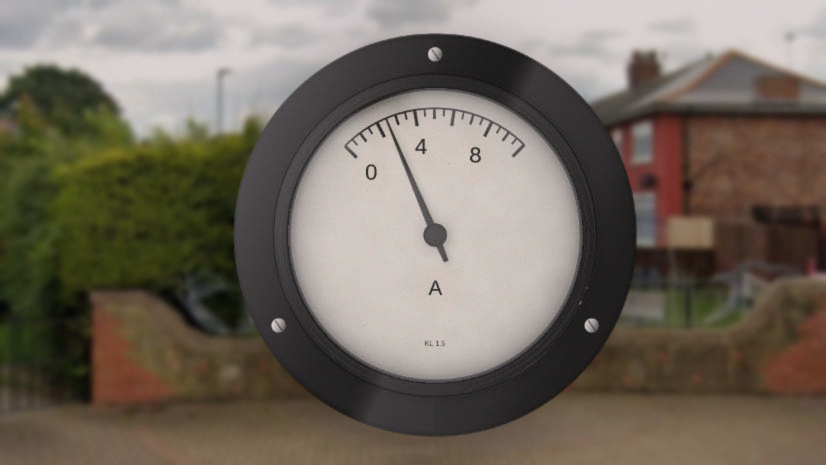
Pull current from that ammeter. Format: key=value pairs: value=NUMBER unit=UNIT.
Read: value=2.5 unit=A
